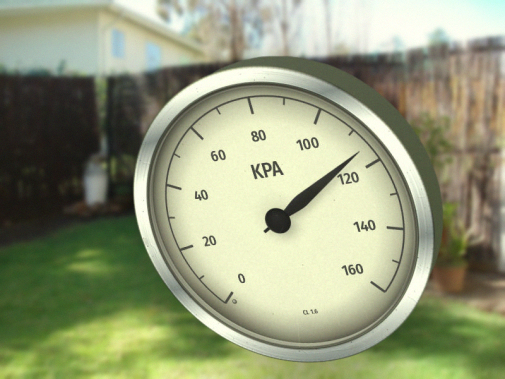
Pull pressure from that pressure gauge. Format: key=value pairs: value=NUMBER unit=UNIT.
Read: value=115 unit=kPa
